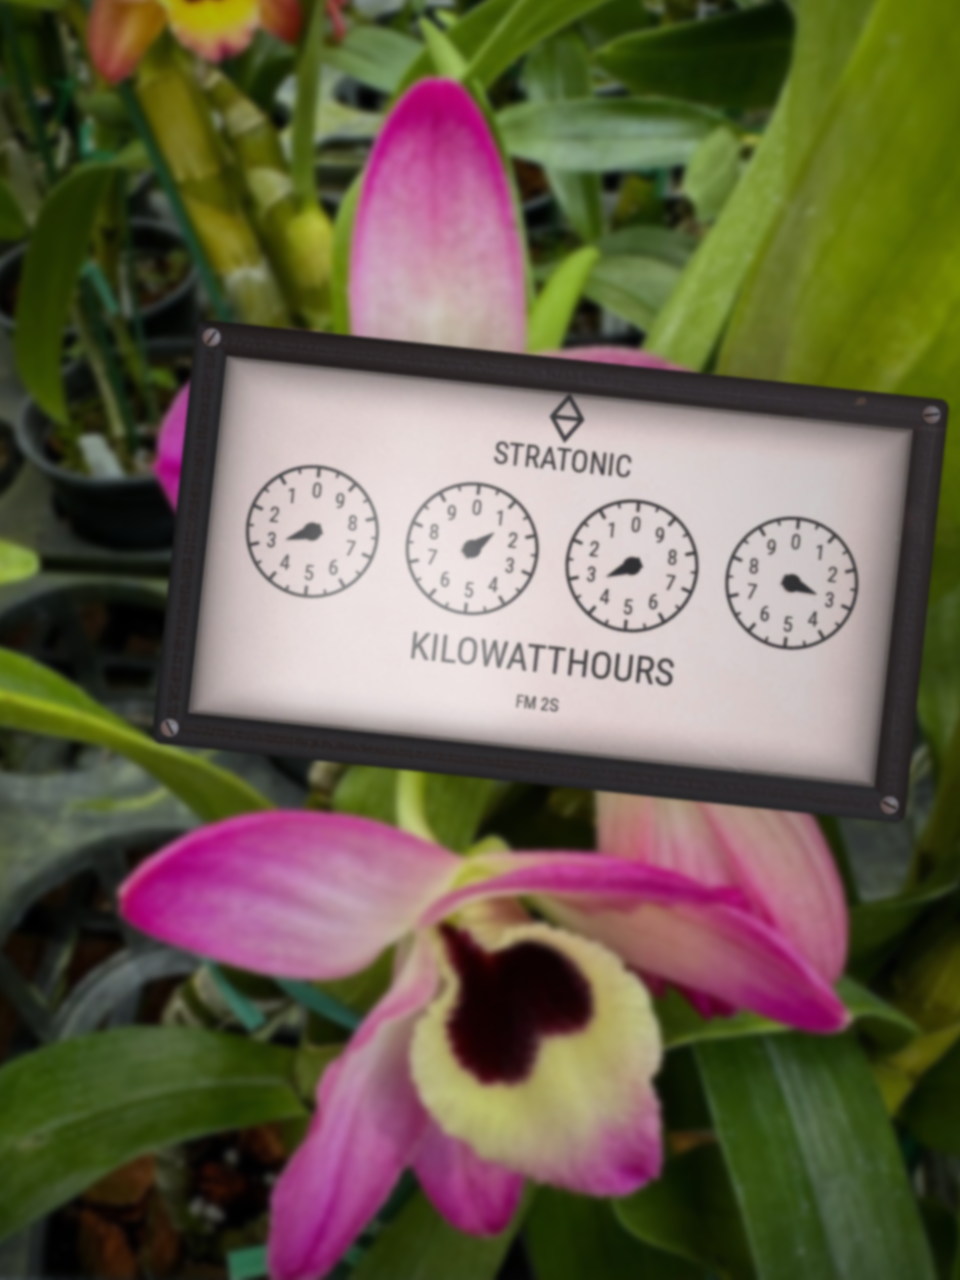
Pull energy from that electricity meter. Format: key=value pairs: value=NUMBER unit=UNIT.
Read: value=3133 unit=kWh
